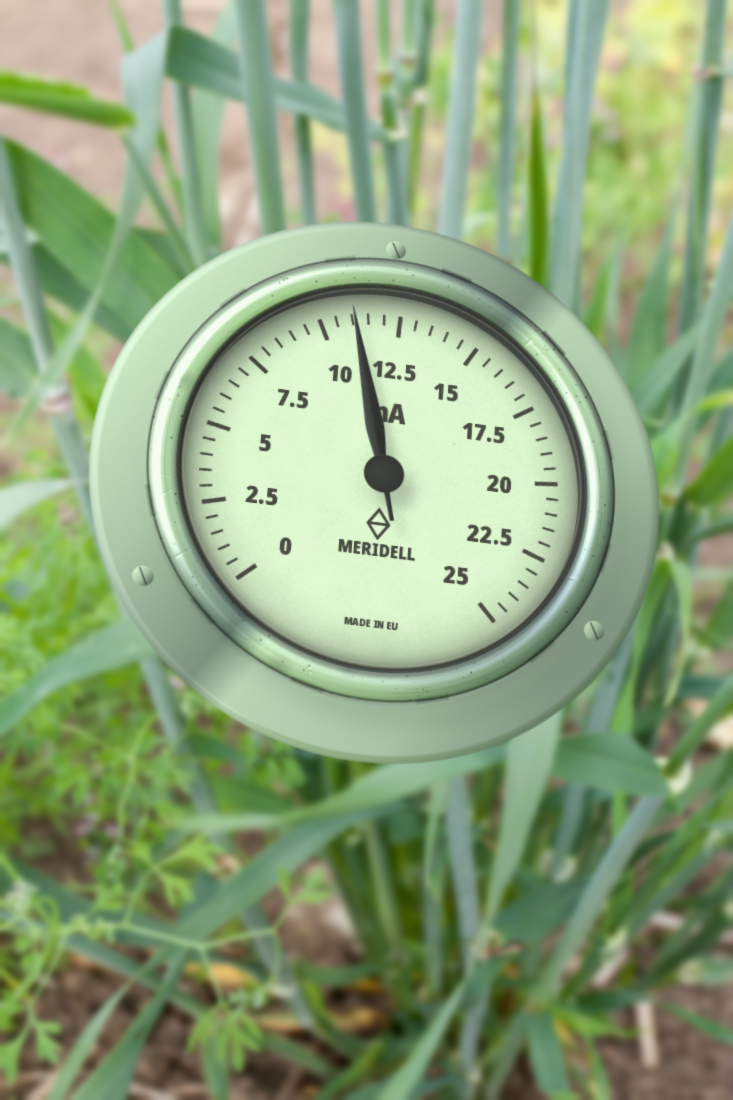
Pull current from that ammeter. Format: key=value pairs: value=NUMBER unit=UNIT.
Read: value=11 unit=mA
